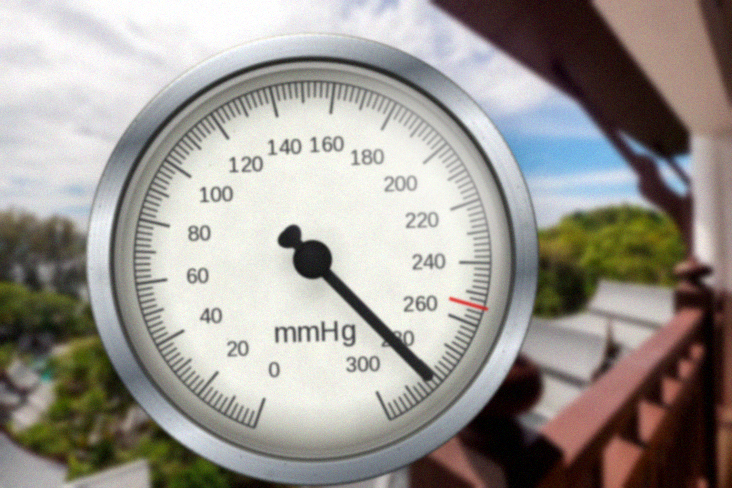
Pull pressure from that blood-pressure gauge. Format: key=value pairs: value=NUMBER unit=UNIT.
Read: value=282 unit=mmHg
